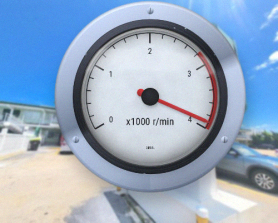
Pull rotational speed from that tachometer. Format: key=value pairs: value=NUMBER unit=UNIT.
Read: value=3900 unit=rpm
